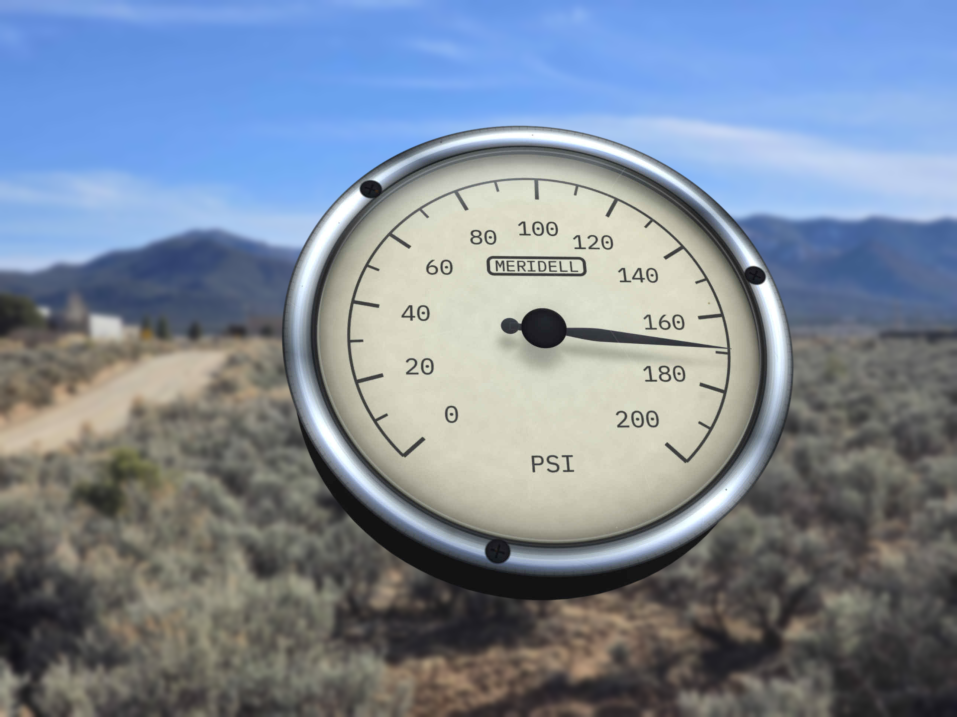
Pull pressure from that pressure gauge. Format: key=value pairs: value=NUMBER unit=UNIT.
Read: value=170 unit=psi
